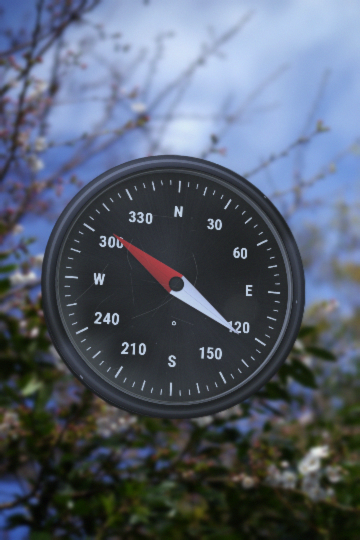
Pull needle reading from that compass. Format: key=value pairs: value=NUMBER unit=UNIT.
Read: value=305 unit=°
